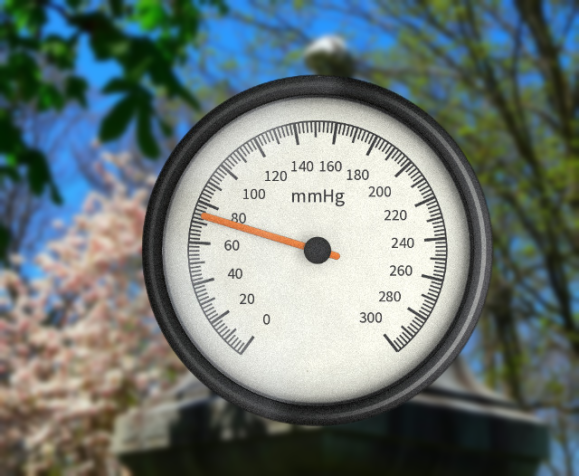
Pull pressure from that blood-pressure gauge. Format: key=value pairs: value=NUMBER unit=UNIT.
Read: value=74 unit=mmHg
